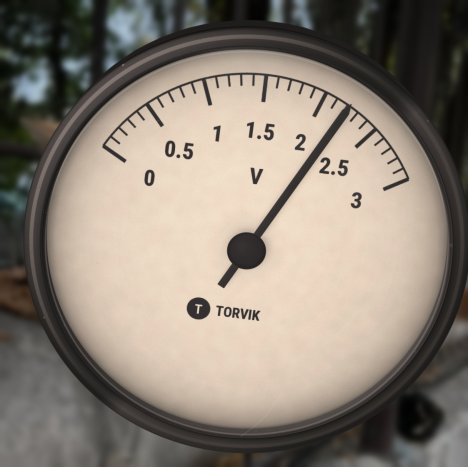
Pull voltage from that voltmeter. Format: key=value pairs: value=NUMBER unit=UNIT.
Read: value=2.2 unit=V
